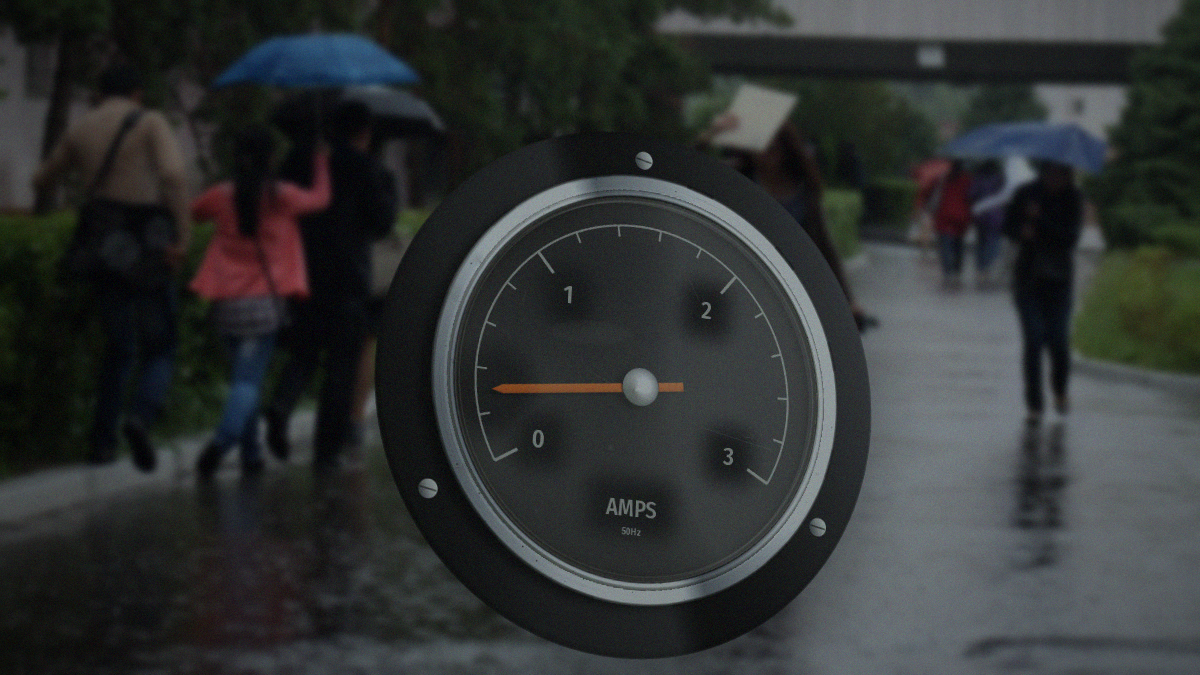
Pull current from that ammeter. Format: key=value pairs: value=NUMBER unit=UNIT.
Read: value=0.3 unit=A
